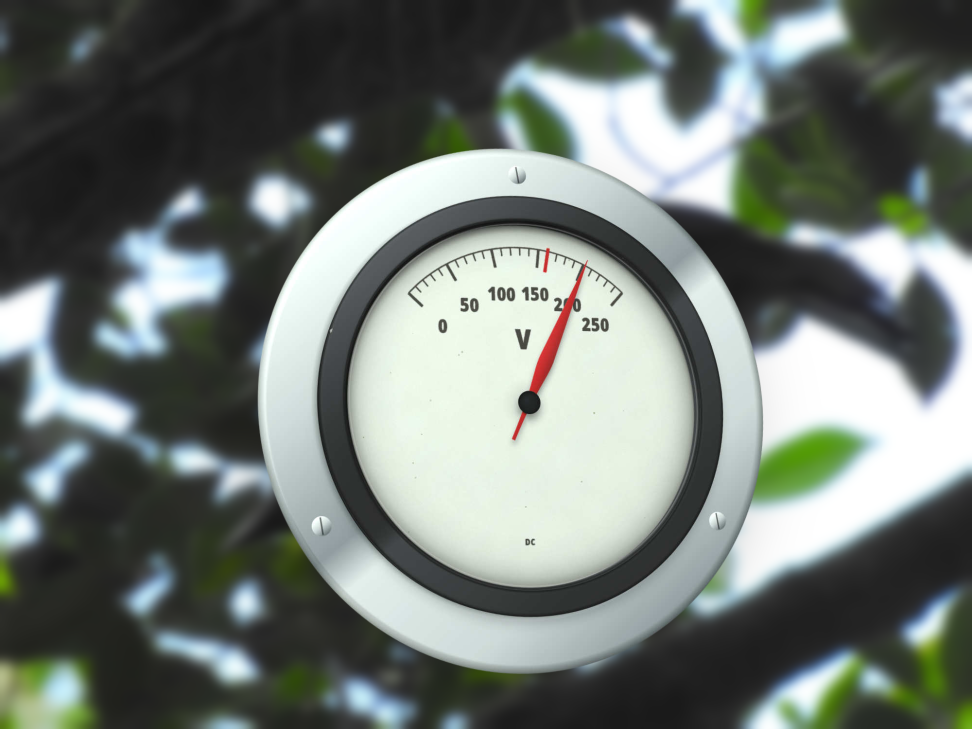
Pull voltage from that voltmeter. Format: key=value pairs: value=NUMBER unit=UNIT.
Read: value=200 unit=V
